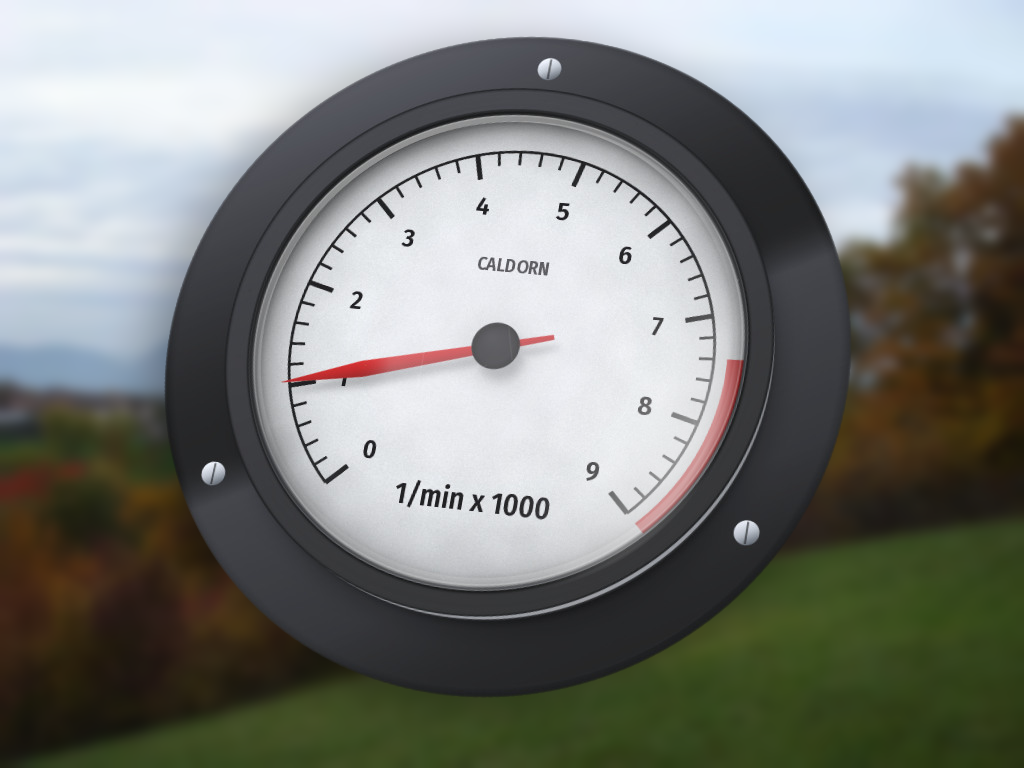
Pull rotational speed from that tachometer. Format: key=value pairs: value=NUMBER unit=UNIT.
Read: value=1000 unit=rpm
